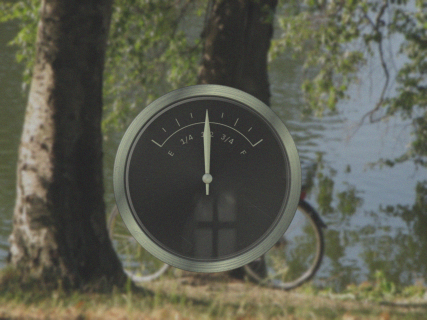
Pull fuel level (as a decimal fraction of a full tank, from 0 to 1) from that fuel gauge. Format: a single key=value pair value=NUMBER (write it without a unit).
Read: value=0.5
